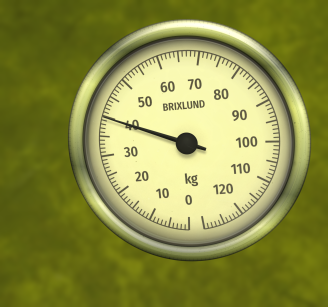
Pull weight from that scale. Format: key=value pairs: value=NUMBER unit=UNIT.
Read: value=40 unit=kg
